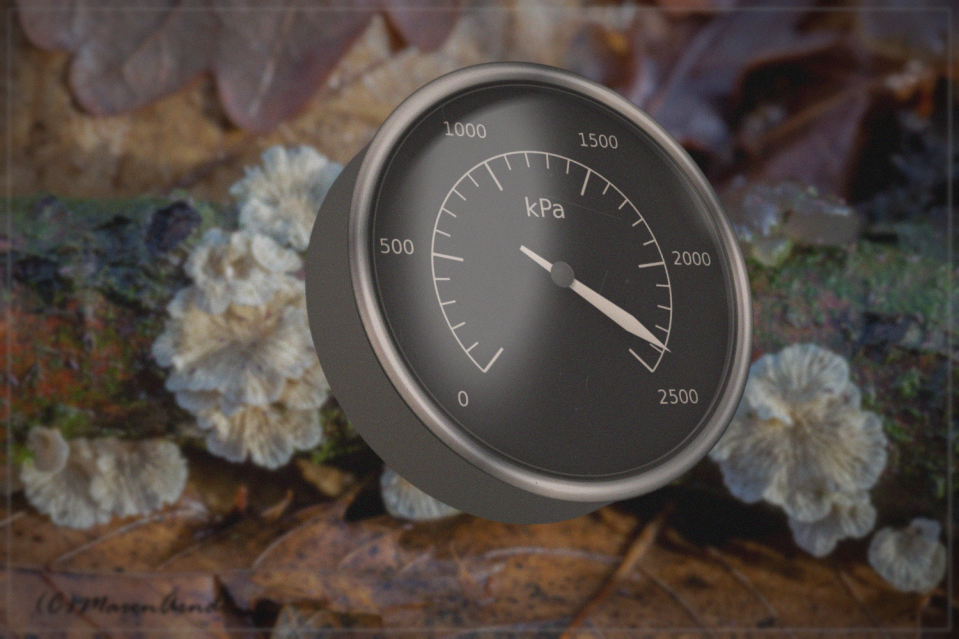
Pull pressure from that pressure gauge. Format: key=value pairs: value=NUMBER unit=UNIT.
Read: value=2400 unit=kPa
